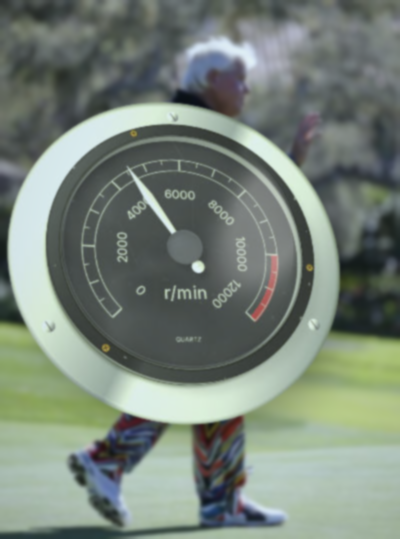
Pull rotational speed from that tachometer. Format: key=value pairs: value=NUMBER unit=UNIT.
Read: value=4500 unit=rpm
